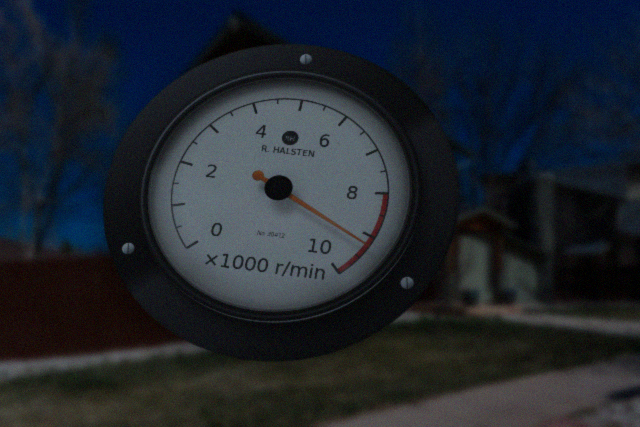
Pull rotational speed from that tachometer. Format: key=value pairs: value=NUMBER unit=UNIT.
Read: value=9250 unit=rpm
